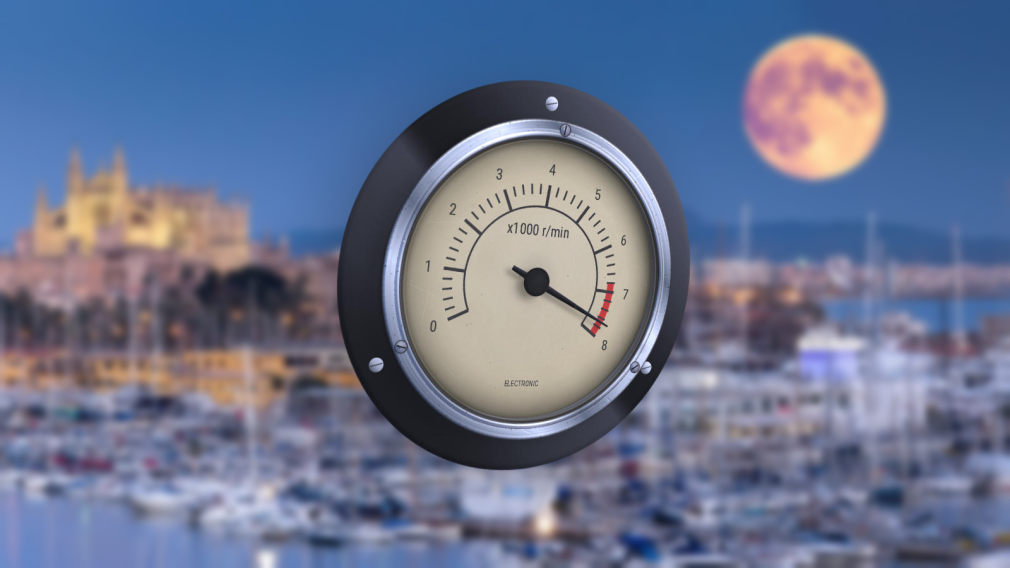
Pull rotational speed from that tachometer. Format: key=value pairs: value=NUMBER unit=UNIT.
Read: value=7700 unit=rpm
